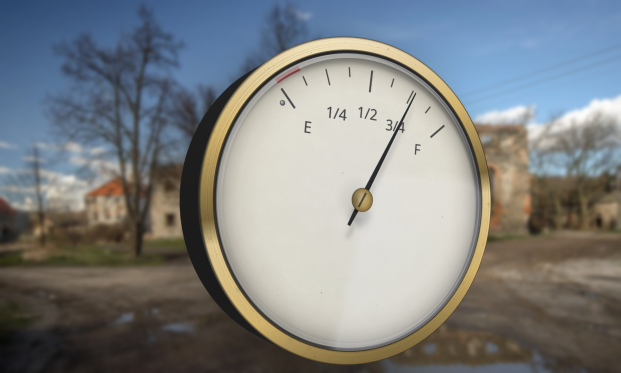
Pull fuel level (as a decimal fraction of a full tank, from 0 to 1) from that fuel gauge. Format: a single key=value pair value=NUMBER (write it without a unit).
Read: value=0.75
